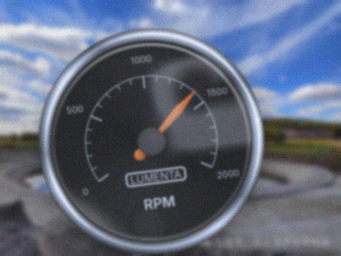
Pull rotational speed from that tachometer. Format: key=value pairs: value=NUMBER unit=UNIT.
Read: value=1400 unit=rpm
